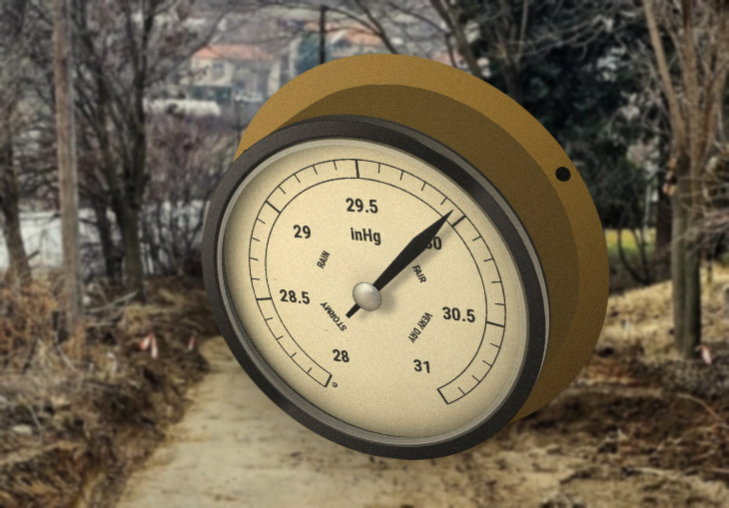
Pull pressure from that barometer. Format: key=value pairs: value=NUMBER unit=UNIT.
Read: value=29.95 unit=inHg
